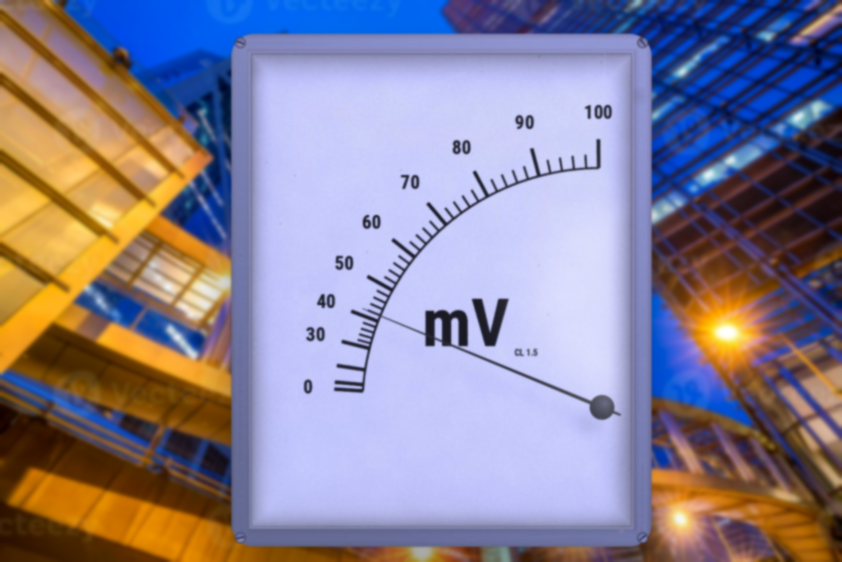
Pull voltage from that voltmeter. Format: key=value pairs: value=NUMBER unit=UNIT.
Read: value=42 unit=mV
